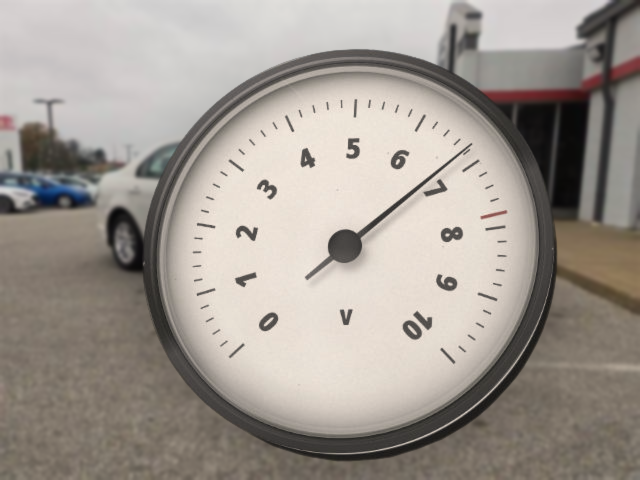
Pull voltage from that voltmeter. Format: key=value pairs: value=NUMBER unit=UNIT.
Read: value=6.8 unit=V
